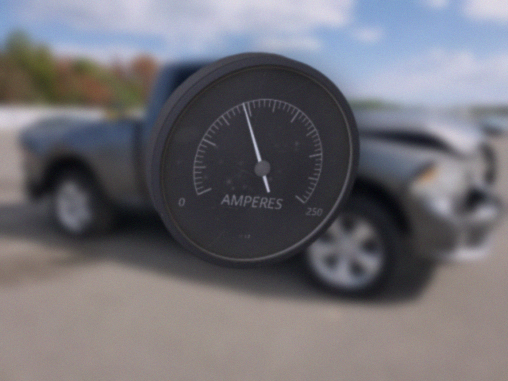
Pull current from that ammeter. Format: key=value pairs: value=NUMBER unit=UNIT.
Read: value=95 unit=A
